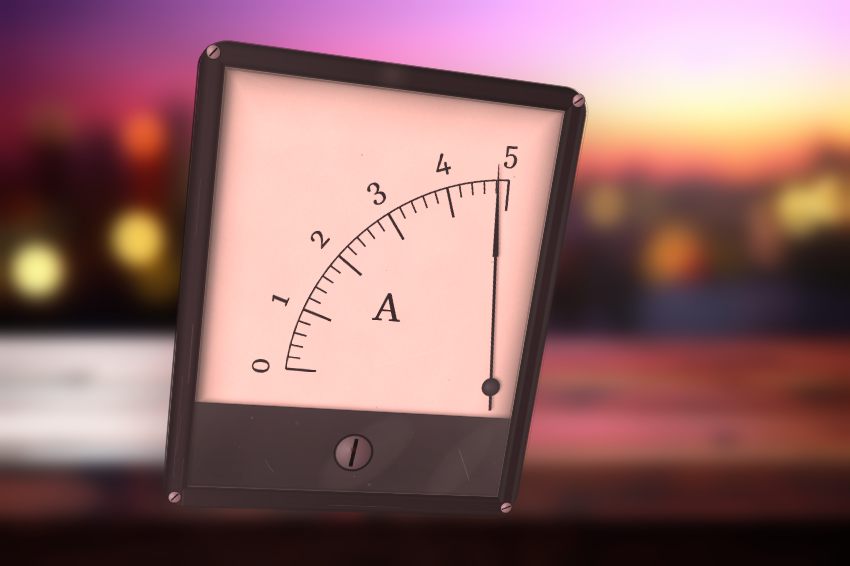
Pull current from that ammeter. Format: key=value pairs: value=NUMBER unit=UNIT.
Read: value=4.8 unit=A
